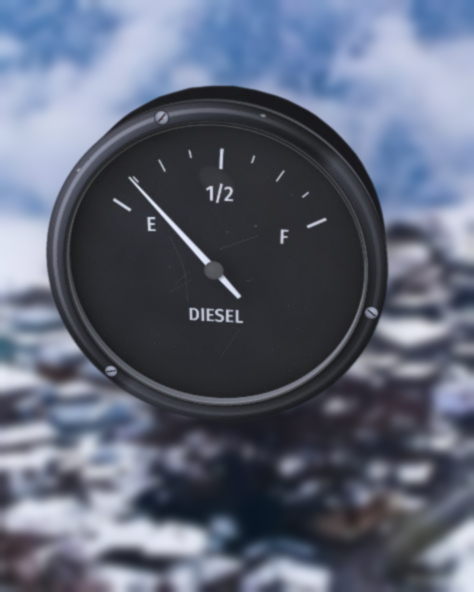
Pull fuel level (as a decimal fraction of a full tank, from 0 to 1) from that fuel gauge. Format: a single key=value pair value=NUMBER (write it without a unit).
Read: value=0.125
